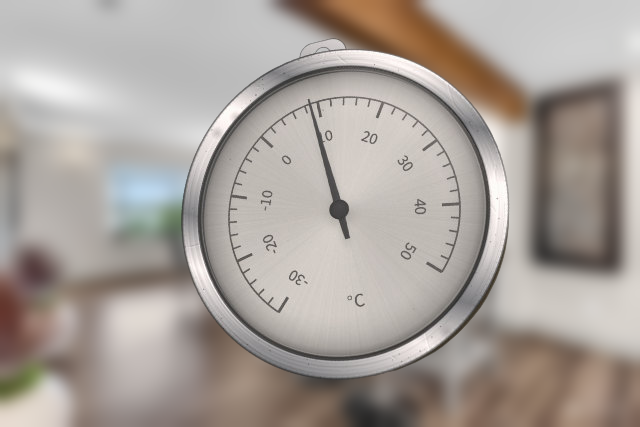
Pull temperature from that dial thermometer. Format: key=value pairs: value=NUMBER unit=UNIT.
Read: value=9 unit=°C
